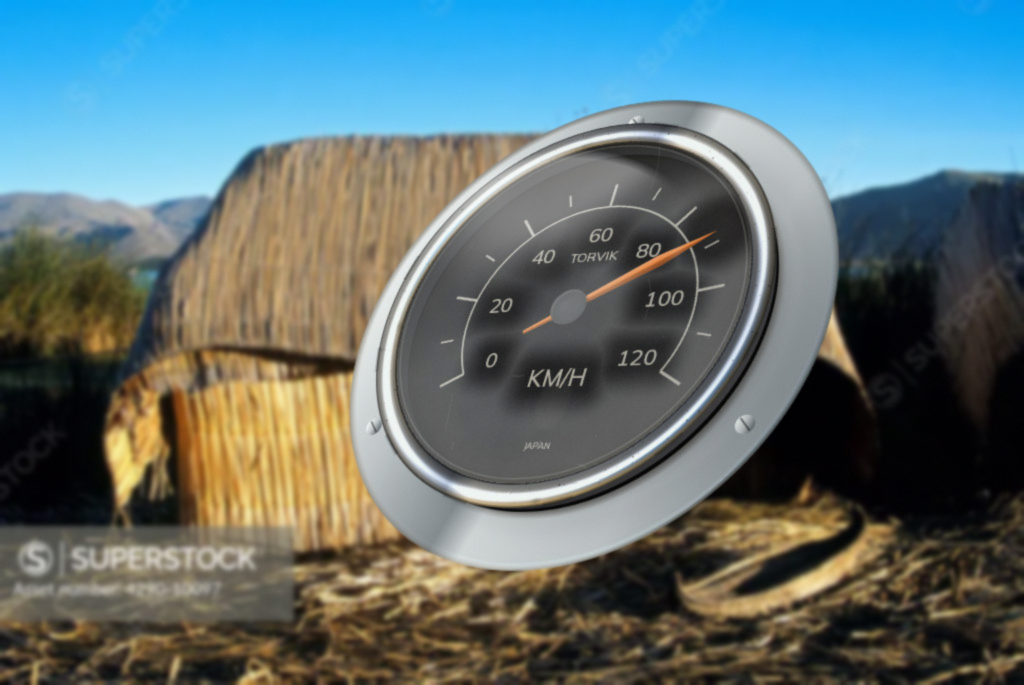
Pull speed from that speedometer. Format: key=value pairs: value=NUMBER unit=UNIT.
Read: value=90 unit=km/h
